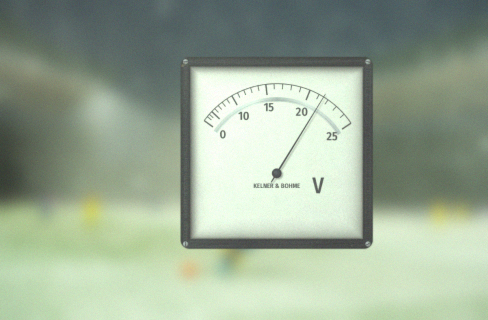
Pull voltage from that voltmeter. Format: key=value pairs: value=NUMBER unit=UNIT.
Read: value=21.5 unit=V
